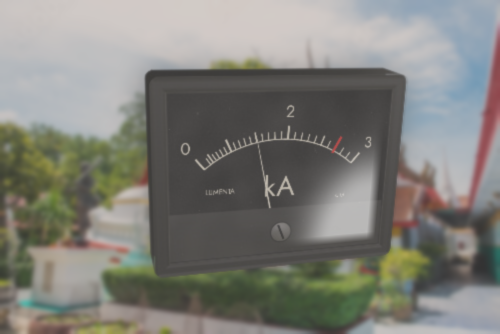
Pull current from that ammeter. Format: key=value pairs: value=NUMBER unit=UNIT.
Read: value=1.5 unit=kA
